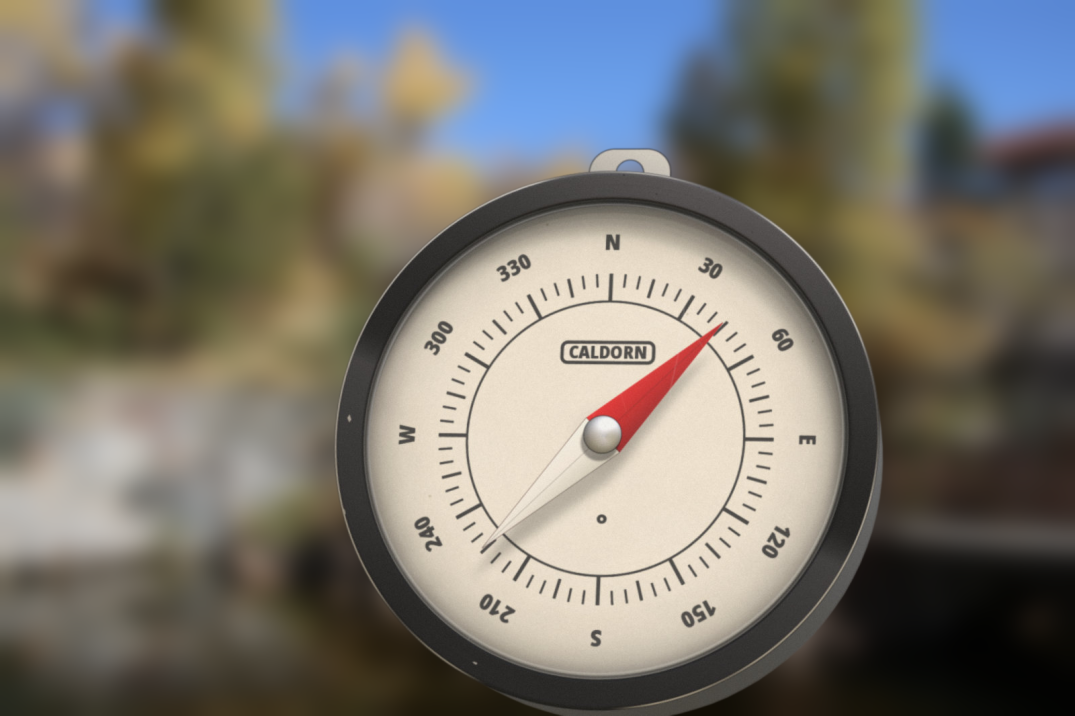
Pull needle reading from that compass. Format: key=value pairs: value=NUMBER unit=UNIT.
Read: value=45 unit=°
